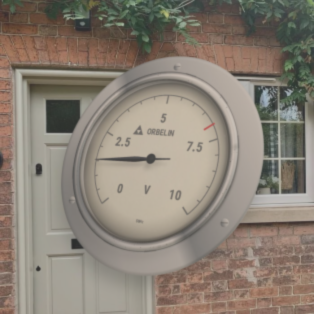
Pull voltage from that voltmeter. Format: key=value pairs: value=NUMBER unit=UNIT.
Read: value=1.5 unit=V
